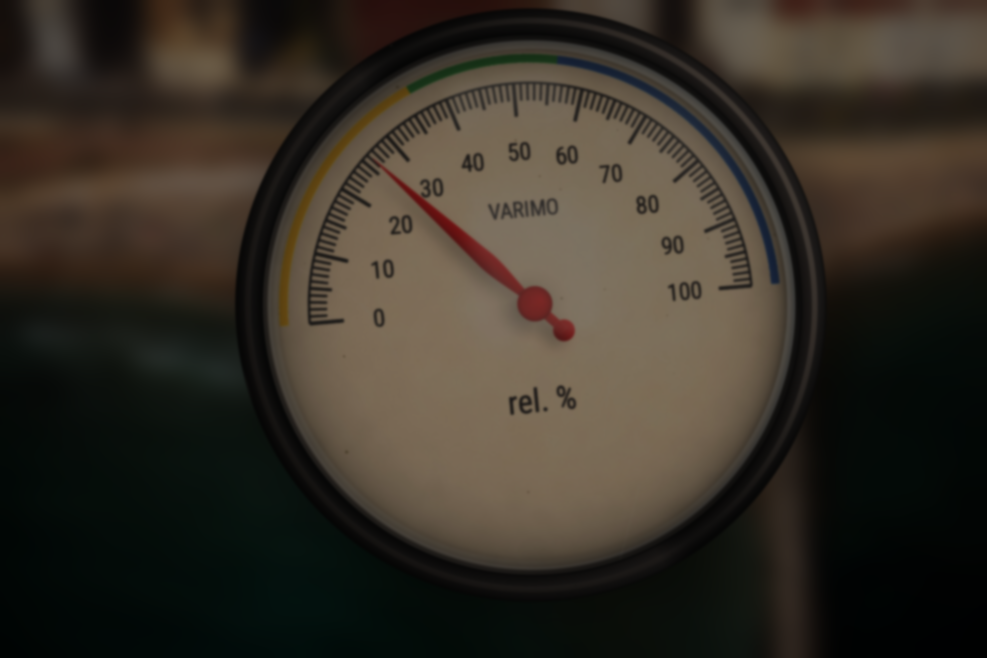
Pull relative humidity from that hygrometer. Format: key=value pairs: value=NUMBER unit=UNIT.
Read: value=26 unit=%
